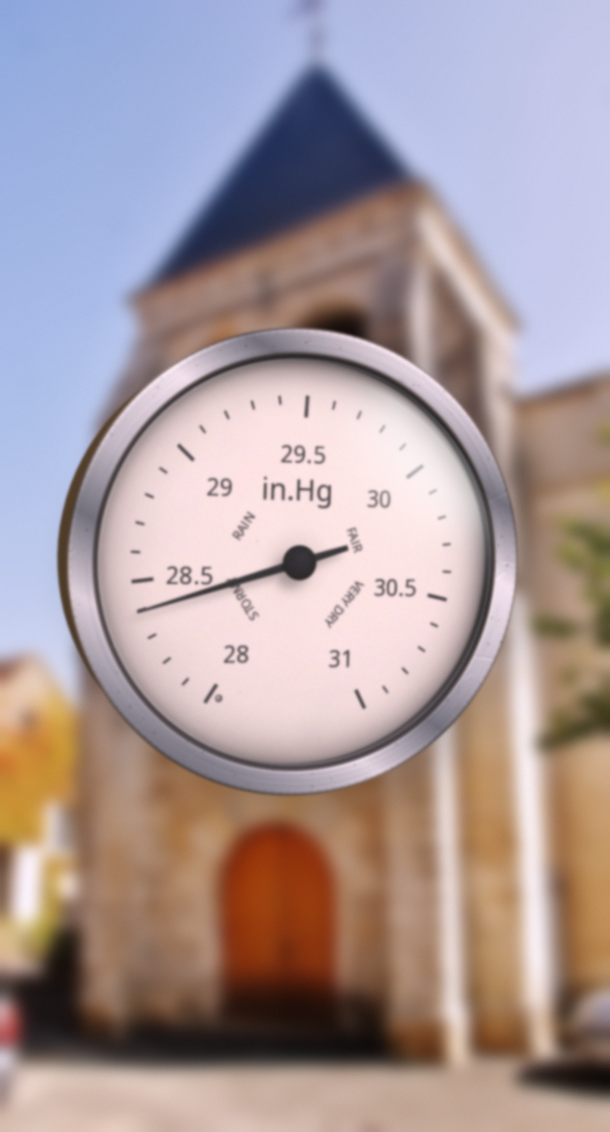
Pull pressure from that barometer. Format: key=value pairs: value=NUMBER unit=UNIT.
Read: value=28.4 unit=inHg
